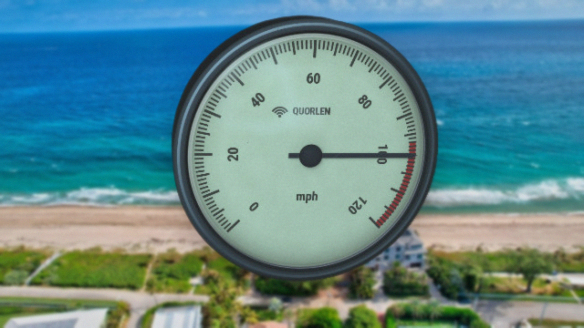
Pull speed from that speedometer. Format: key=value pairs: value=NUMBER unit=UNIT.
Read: value=100 unit=mph
